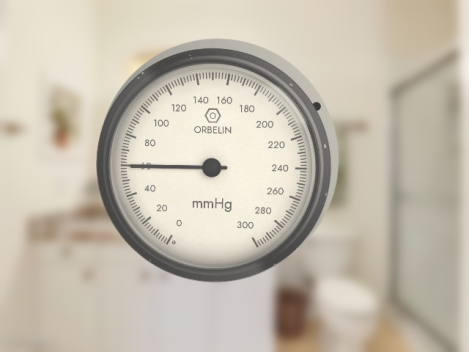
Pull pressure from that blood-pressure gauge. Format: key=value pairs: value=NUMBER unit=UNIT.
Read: value=60 unit=mmHg
